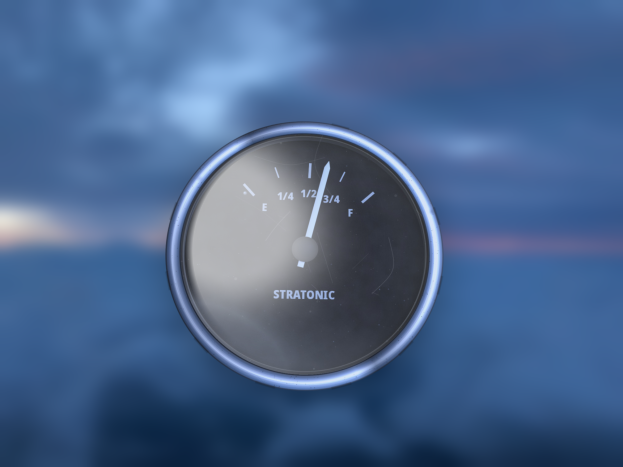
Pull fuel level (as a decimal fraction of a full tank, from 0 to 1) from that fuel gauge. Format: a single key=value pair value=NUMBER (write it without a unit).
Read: value=0.625
